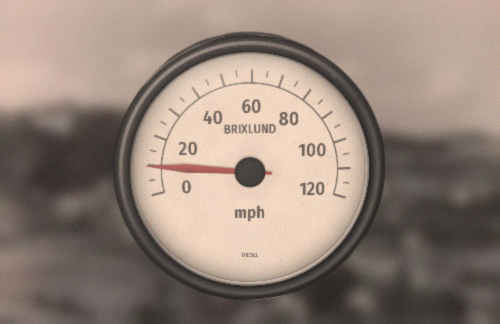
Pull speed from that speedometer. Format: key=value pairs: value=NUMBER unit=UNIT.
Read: value=10 unit=mph
